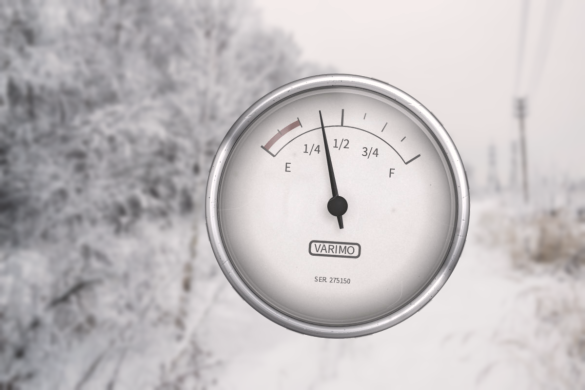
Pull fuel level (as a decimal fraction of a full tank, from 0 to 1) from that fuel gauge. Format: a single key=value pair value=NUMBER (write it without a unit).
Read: value=0.375
